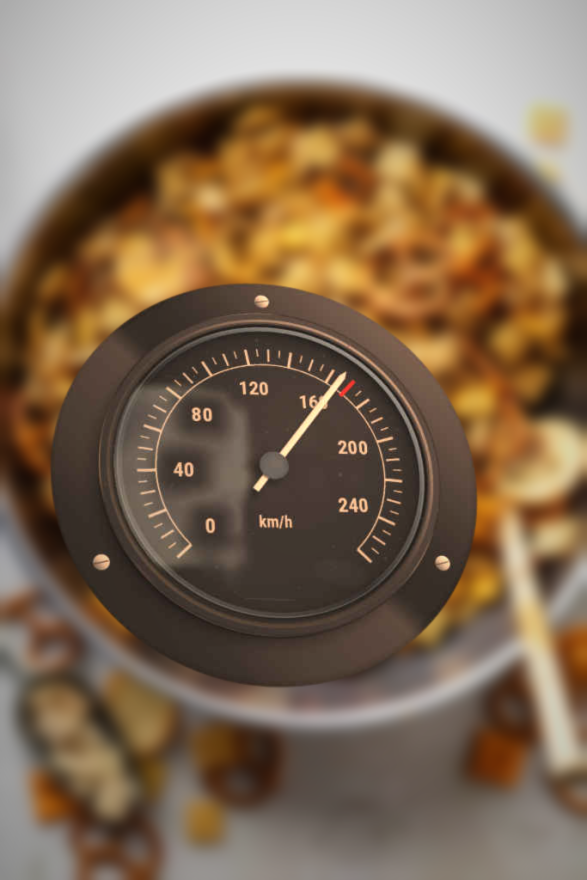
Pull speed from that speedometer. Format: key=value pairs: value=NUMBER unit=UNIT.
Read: value=165 unit=km/h
